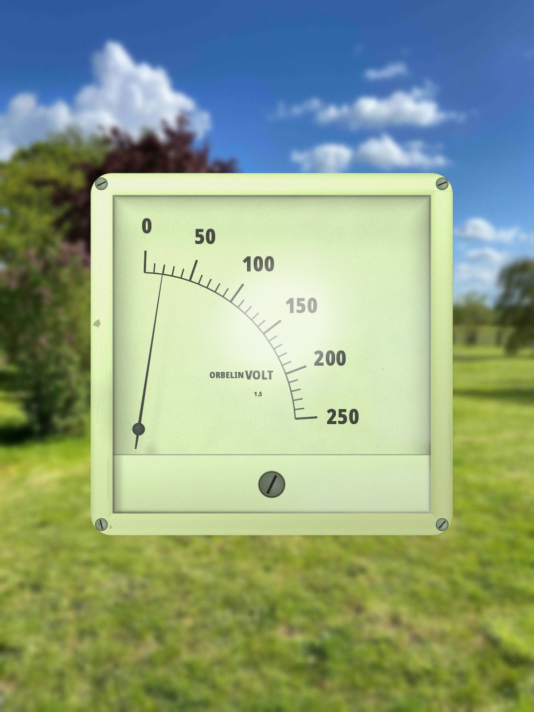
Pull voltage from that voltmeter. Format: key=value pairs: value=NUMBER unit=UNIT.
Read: value=20 unit=V
